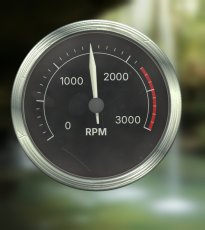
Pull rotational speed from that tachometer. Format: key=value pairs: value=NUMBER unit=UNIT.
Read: value=1500 unit=rpm
